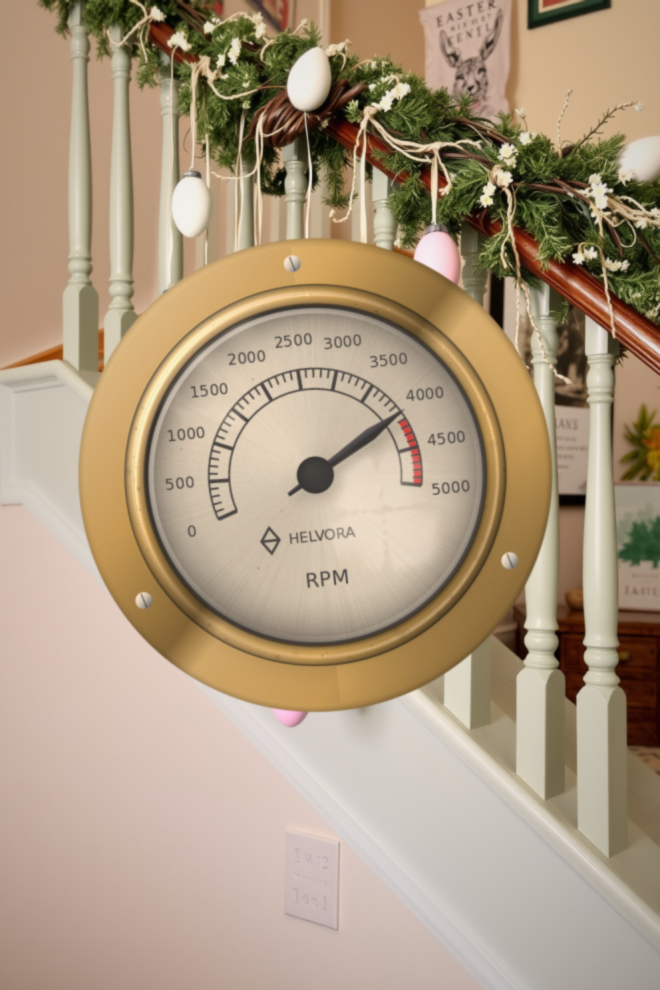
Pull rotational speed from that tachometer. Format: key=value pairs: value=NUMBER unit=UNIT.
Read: value=4000 unit=rpm
